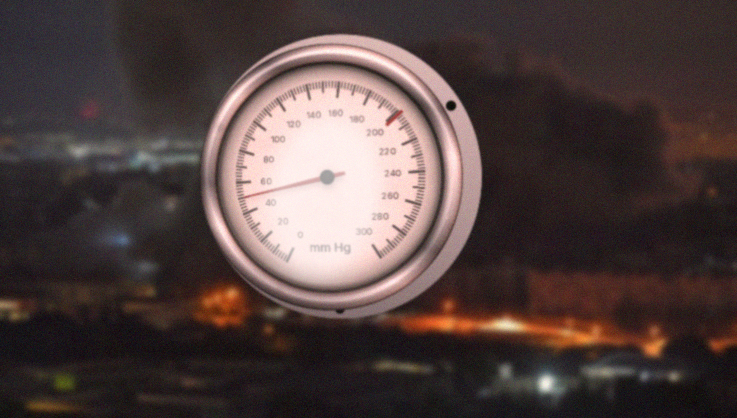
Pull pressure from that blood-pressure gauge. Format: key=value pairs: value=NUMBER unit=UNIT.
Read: value=50 unit=mmHg
